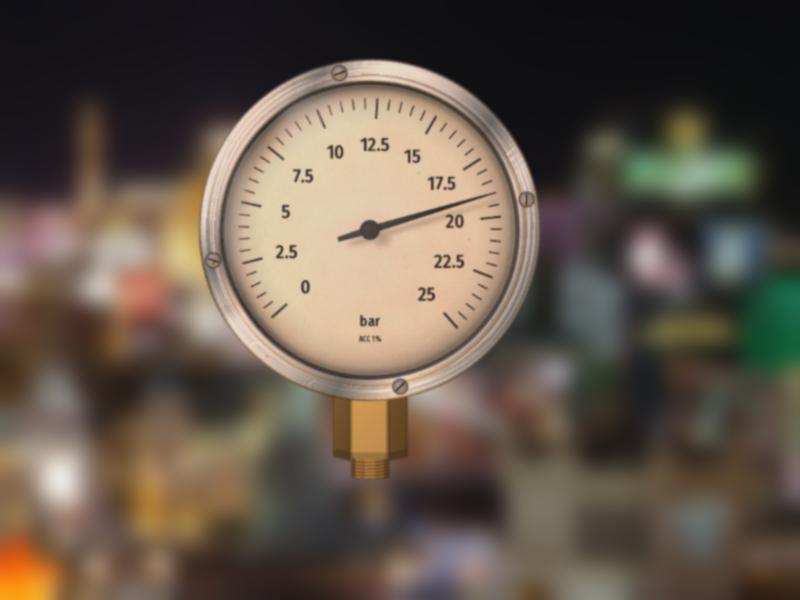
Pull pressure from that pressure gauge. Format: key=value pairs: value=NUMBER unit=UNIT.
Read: value=19 unit=bar
